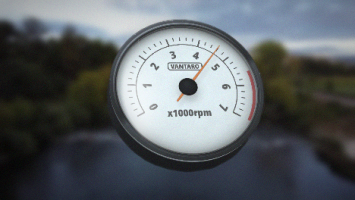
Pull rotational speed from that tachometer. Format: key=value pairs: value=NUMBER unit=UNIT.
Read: value=4600 unit=rpm
